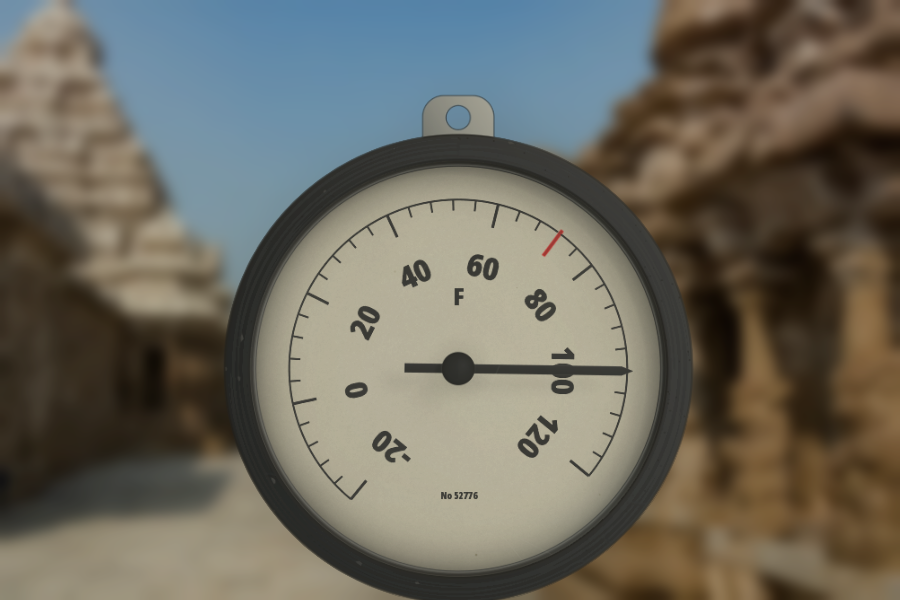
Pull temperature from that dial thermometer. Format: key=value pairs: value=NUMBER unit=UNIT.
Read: value=100 unit=°F
